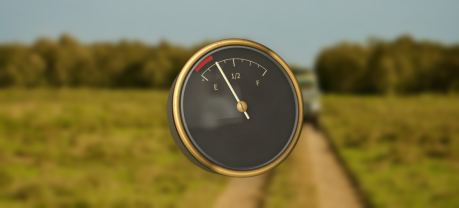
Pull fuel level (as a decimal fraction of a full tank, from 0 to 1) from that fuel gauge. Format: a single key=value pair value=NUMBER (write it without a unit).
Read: value=0.25
